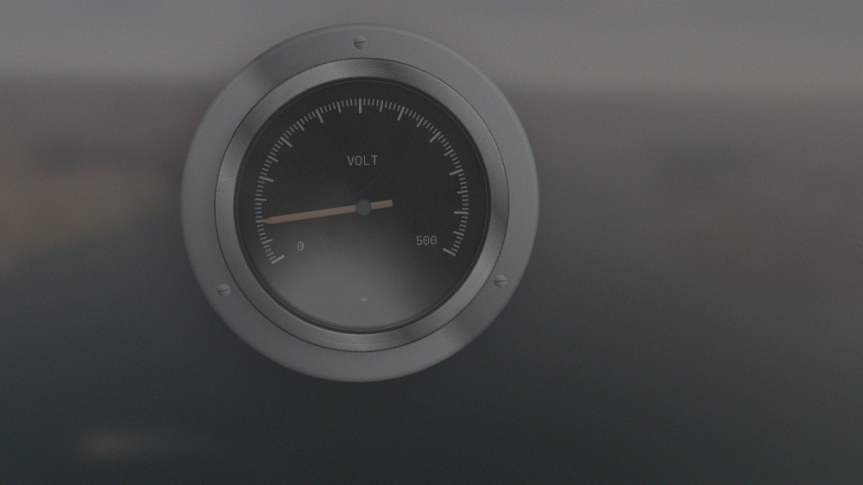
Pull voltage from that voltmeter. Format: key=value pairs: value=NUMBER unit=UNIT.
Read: value=50 unit=V
